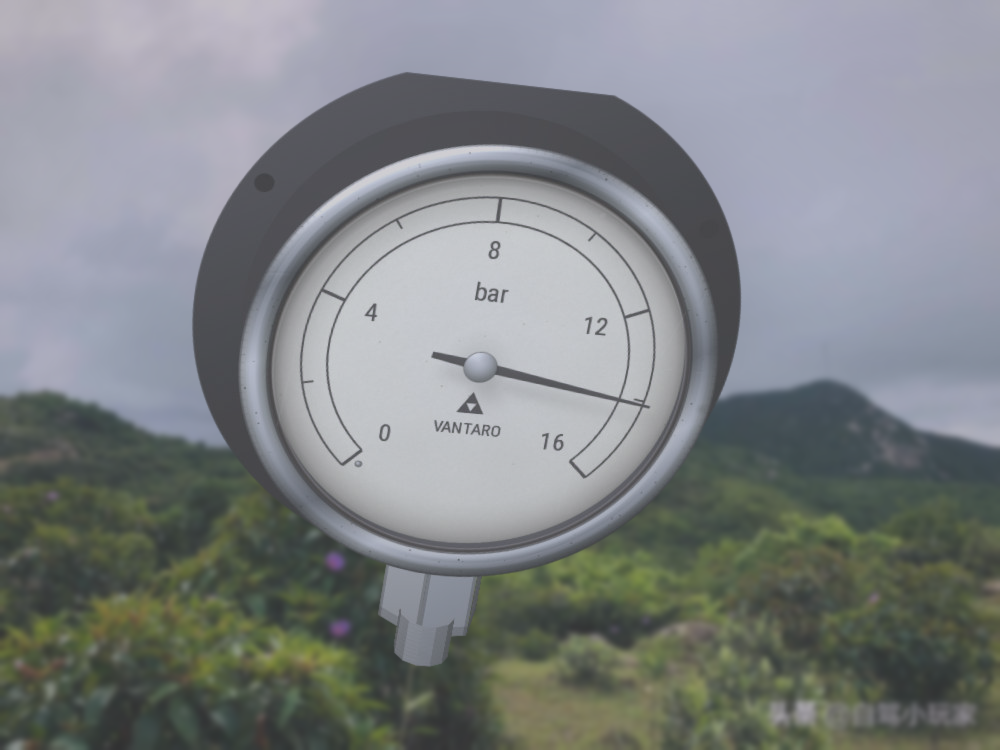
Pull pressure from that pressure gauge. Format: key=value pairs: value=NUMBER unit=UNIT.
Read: value=14 unit=bar
